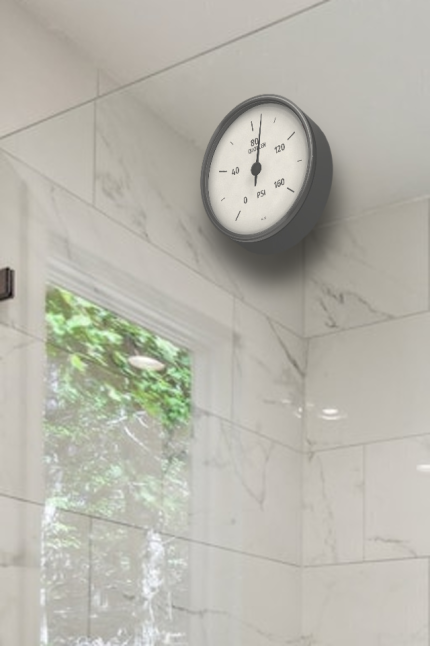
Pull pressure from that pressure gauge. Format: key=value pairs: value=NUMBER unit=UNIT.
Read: value=90 unit=psi
